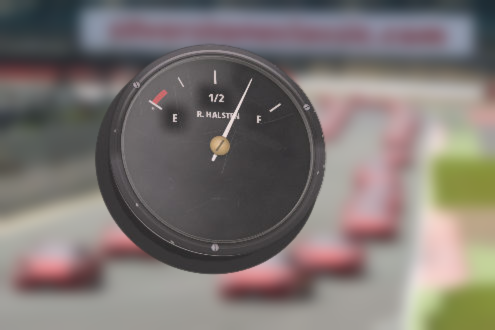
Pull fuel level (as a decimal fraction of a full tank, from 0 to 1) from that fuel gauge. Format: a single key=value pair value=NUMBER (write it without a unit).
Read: value=0.75
